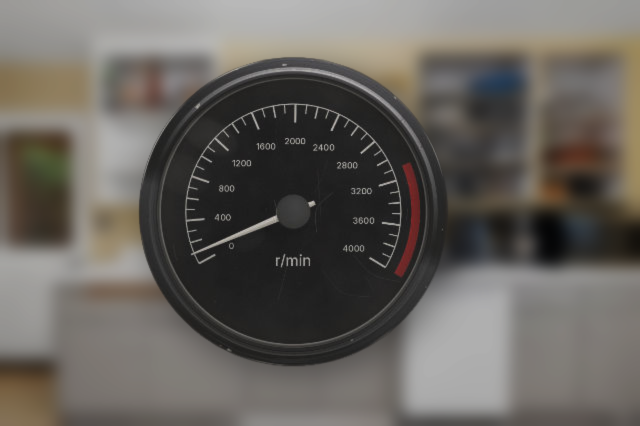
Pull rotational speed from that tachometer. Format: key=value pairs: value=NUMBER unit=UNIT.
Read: value=100 unit=rpm
